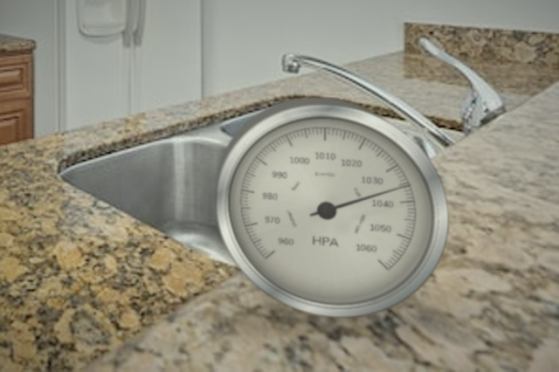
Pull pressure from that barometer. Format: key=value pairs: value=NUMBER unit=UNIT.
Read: value=1035 unit=hPa
